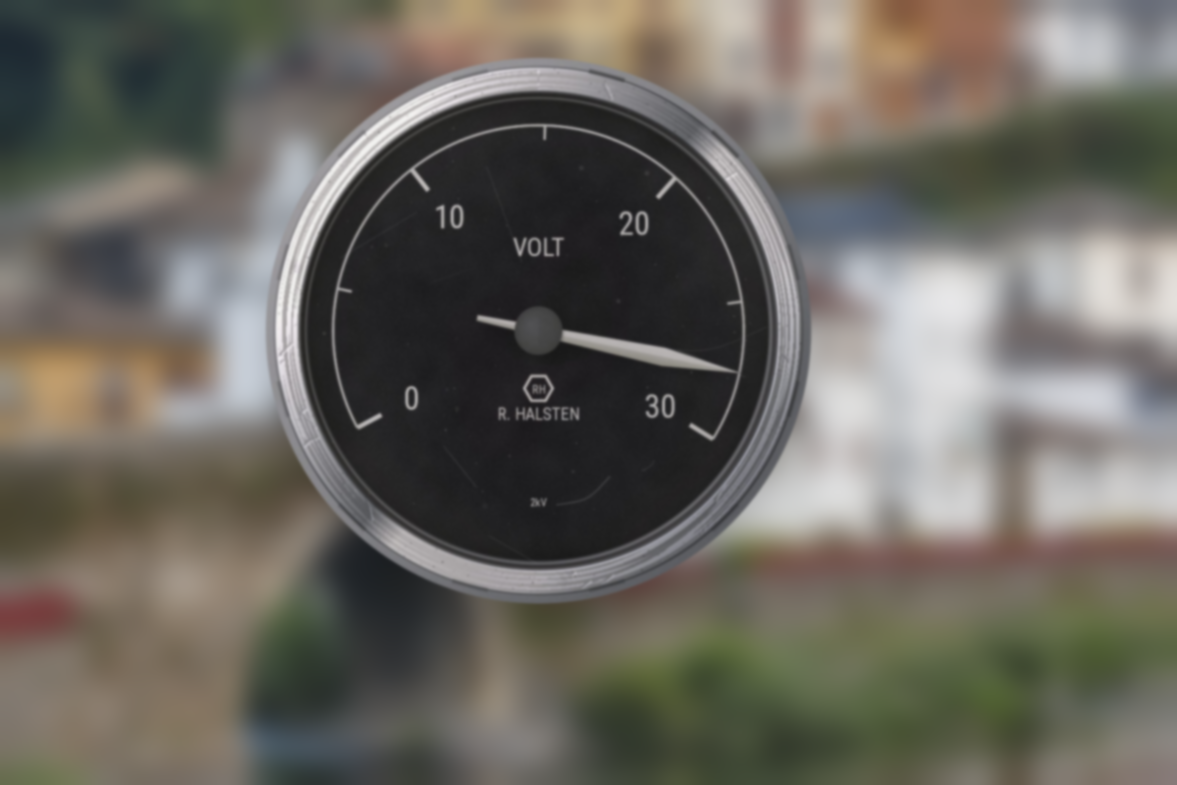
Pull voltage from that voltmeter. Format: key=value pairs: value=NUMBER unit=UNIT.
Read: value=27.5 unit=V
